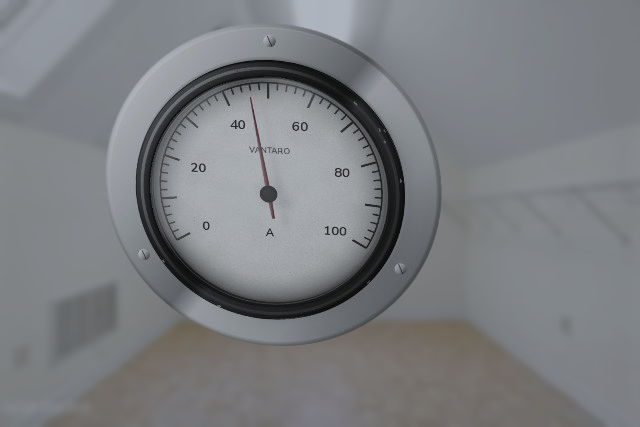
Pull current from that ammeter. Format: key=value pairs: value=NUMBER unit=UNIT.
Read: value=46 unit=A
